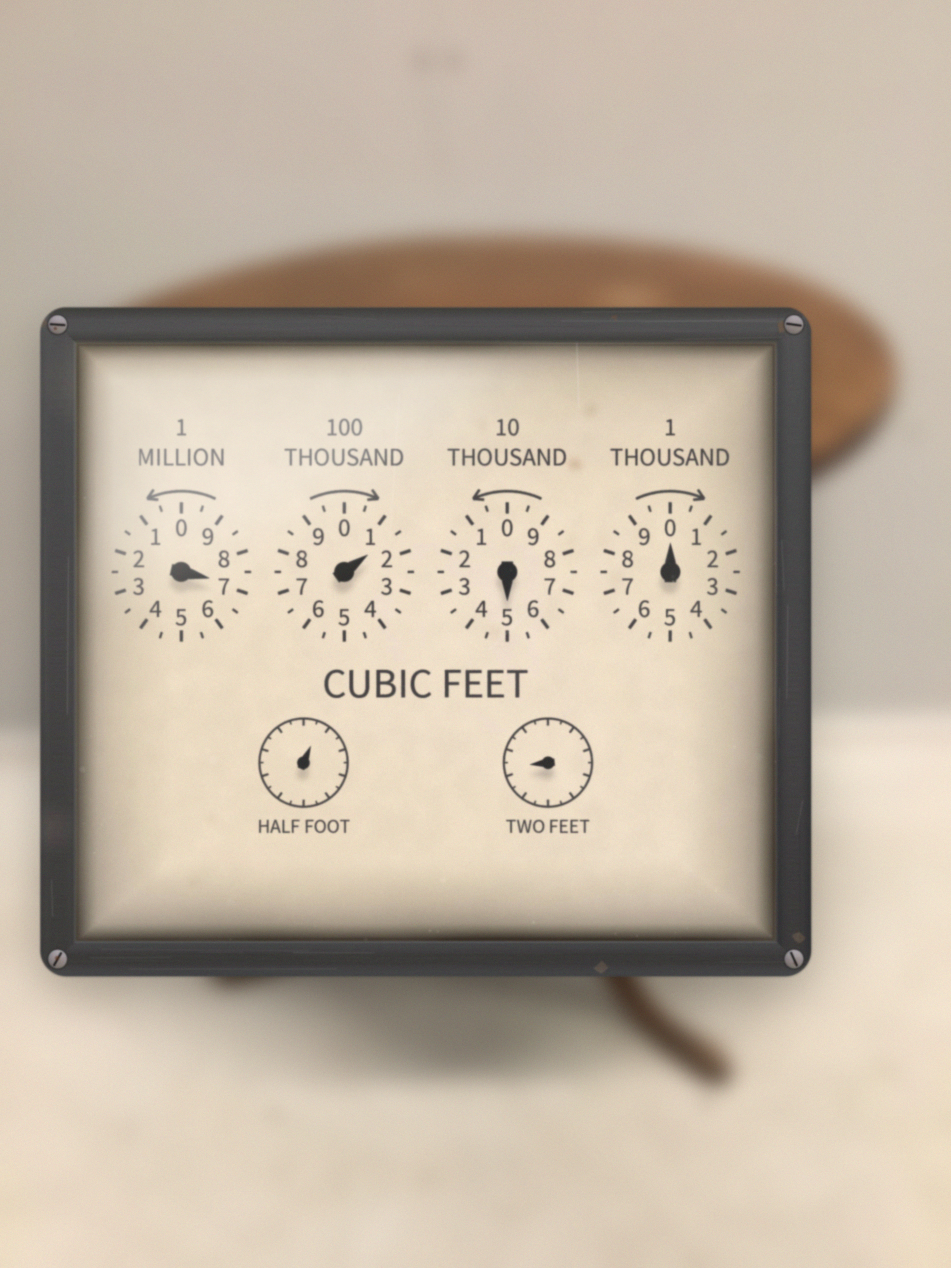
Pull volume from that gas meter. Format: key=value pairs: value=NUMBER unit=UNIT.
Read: value=715000 unit=ft³
